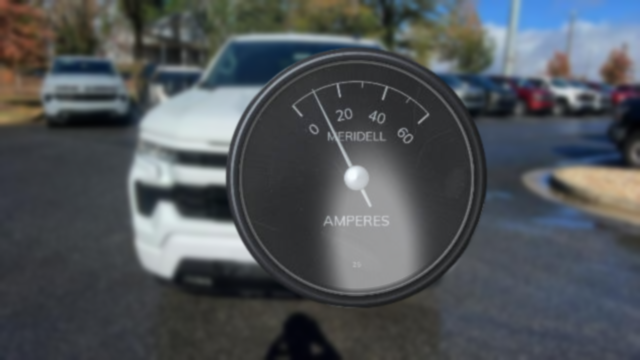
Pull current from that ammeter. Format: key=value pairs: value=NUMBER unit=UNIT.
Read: value=10 unit=A
